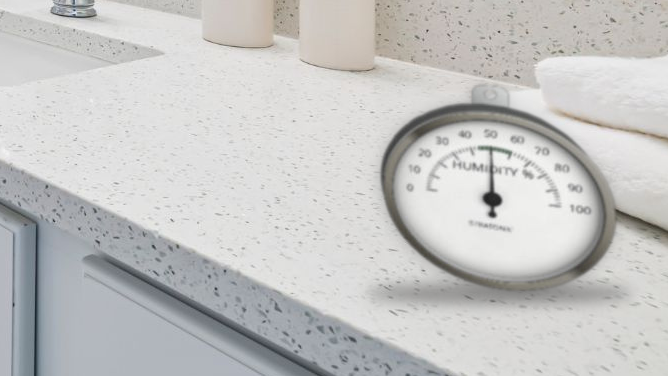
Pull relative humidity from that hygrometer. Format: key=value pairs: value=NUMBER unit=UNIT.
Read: value=50 unit=%
